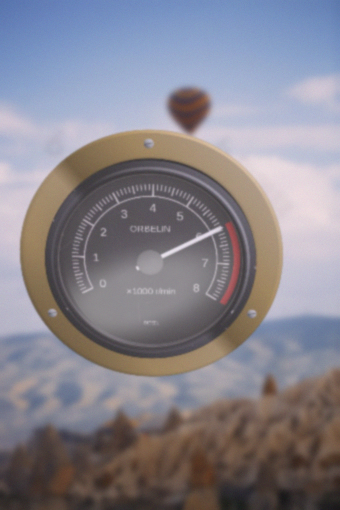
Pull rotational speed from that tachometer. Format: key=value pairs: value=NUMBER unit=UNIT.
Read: value=6000 unit=rpm
